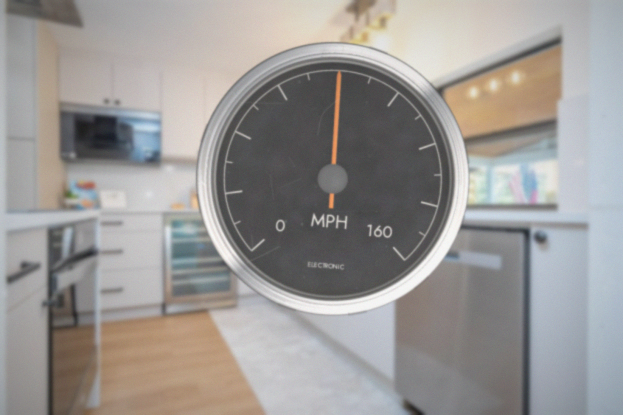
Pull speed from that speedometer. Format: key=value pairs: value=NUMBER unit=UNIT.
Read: value=80 unit=mph
